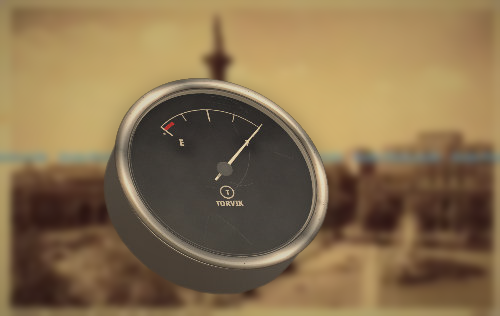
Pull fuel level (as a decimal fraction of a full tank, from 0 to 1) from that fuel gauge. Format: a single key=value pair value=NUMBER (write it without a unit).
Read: value=1
